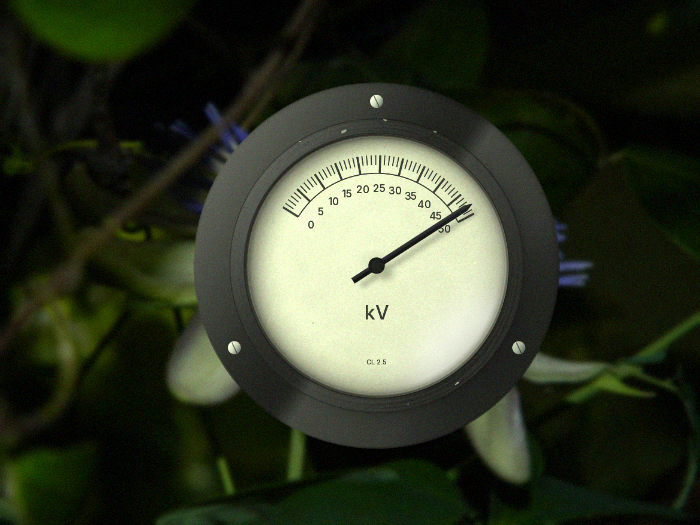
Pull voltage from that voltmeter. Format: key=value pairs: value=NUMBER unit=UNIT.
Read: value=48 unit=kV
